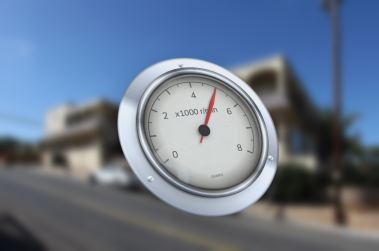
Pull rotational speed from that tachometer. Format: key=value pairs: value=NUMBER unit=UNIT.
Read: value=5000 unit=rpm
